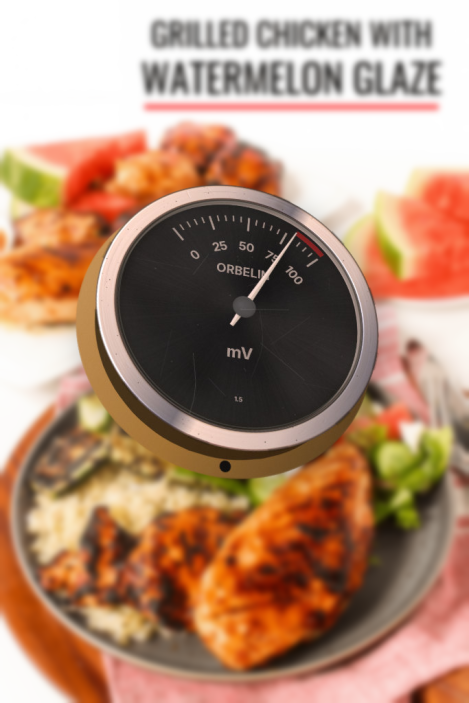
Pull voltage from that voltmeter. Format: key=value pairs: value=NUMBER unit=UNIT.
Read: value=80 unit=mV
